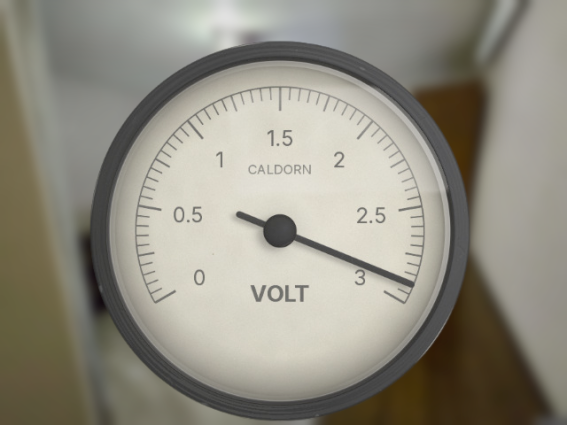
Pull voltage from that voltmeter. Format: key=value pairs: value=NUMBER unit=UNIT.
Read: value=2.9 unit=V
